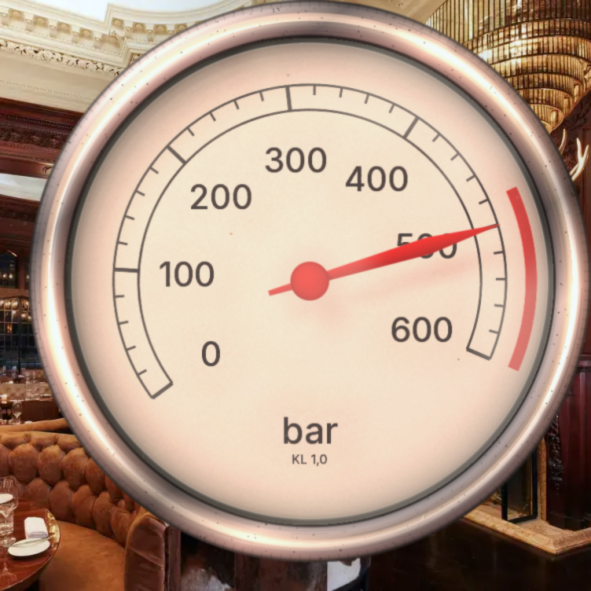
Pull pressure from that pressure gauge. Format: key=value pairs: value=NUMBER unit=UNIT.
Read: value=500 unit=bar
